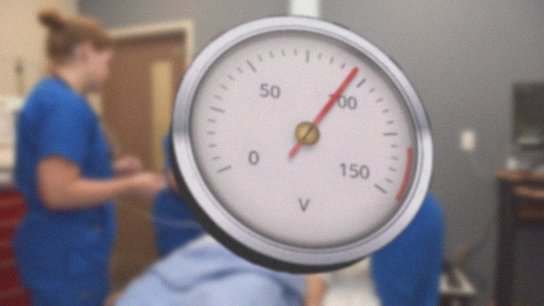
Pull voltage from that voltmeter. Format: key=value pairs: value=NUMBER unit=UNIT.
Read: value=95 unit=V
